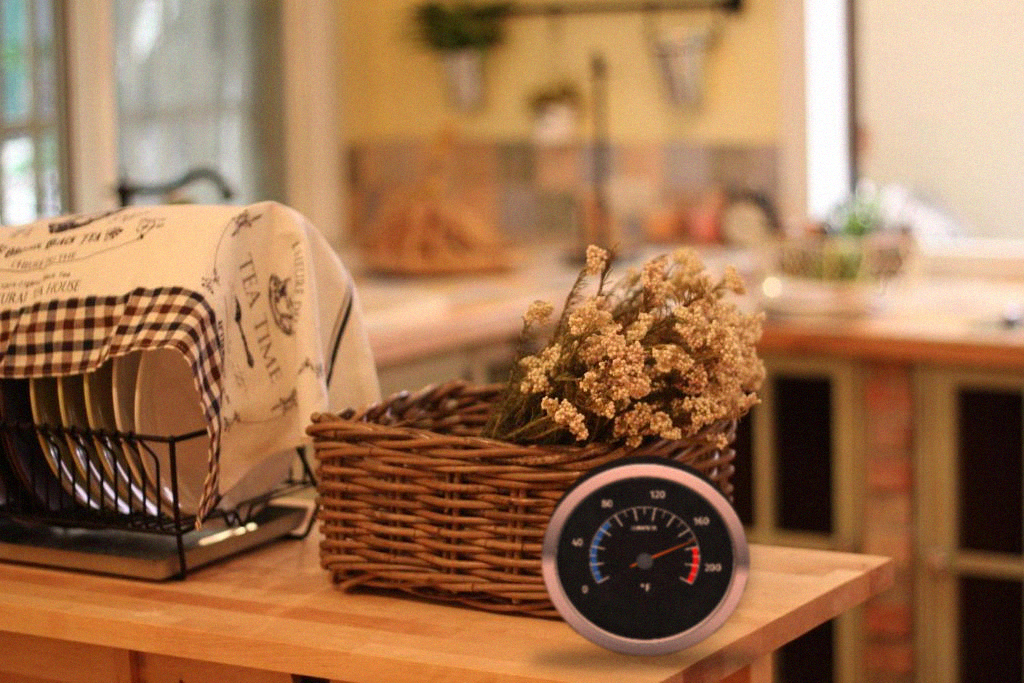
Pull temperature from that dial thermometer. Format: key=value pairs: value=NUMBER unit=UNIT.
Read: value=170 unit=°F
